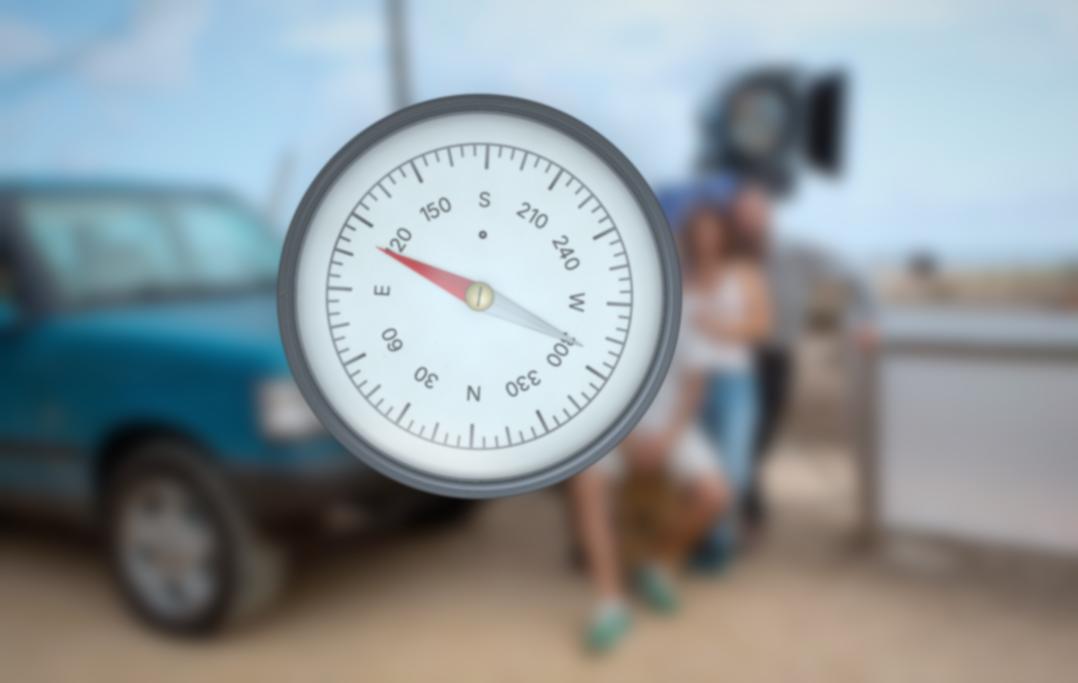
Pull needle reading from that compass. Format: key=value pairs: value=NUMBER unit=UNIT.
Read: value=112.5 unit=°
